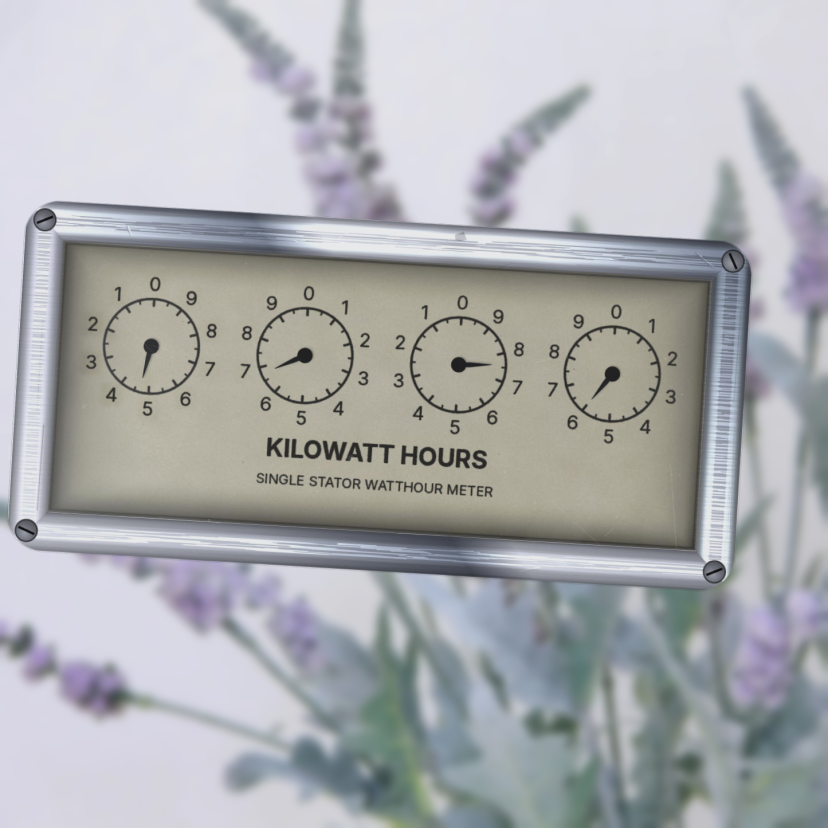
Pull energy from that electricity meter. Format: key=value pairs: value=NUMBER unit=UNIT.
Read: value=4676 unit=kWh
